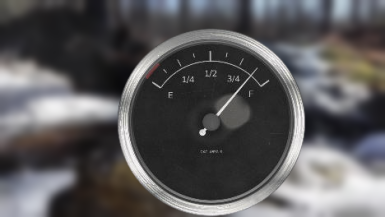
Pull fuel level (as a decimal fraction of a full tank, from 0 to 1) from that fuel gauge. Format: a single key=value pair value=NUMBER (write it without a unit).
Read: value=0.875
